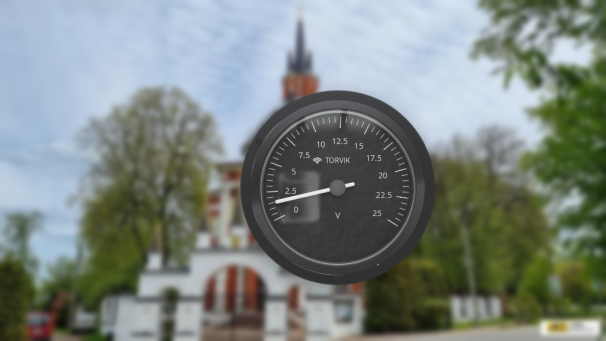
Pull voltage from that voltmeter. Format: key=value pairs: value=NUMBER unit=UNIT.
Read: value=1.5 unit=V
